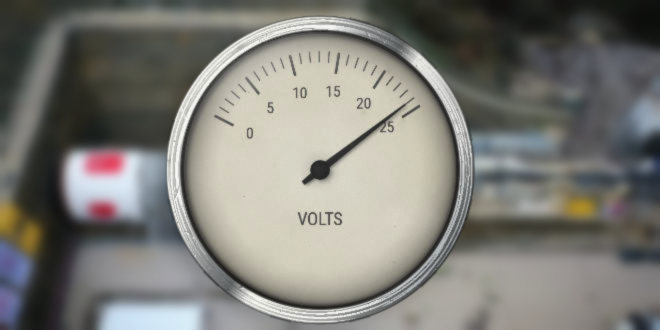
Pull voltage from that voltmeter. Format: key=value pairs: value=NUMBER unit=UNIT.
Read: value=24 unit=V
